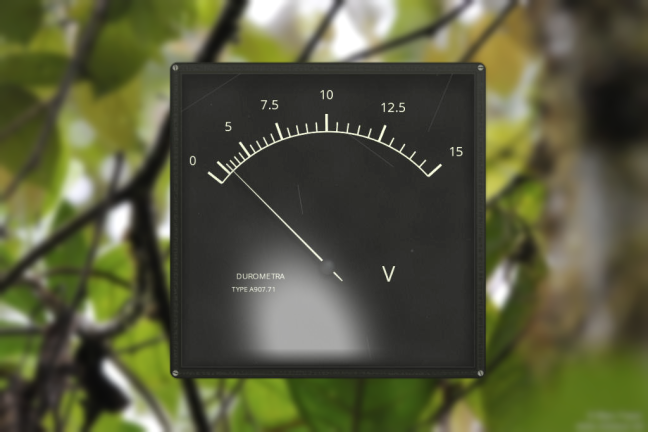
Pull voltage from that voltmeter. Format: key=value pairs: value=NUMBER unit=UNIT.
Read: value=3 unit=V
